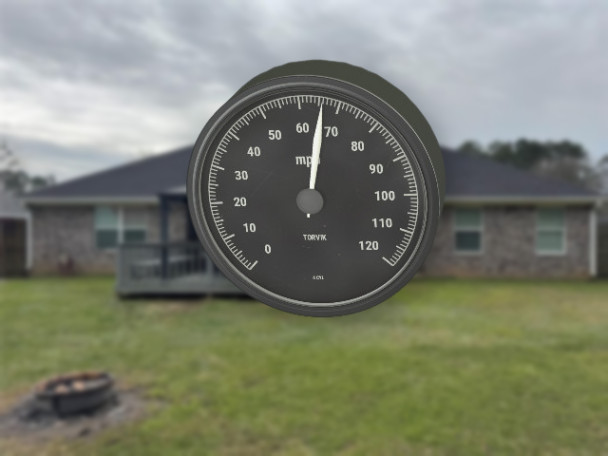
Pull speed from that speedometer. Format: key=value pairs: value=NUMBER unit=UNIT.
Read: value=66 unit=mph
